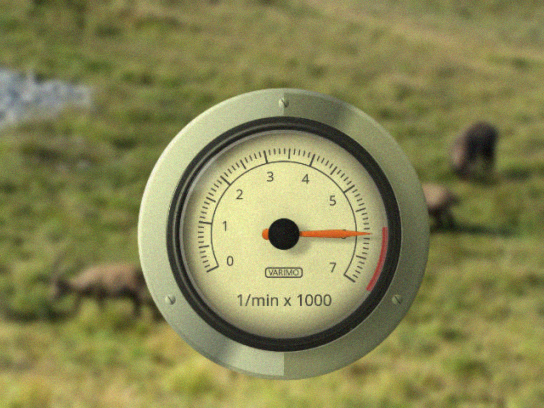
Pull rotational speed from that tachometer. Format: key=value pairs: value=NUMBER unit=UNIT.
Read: value=6000 unit=rpm
